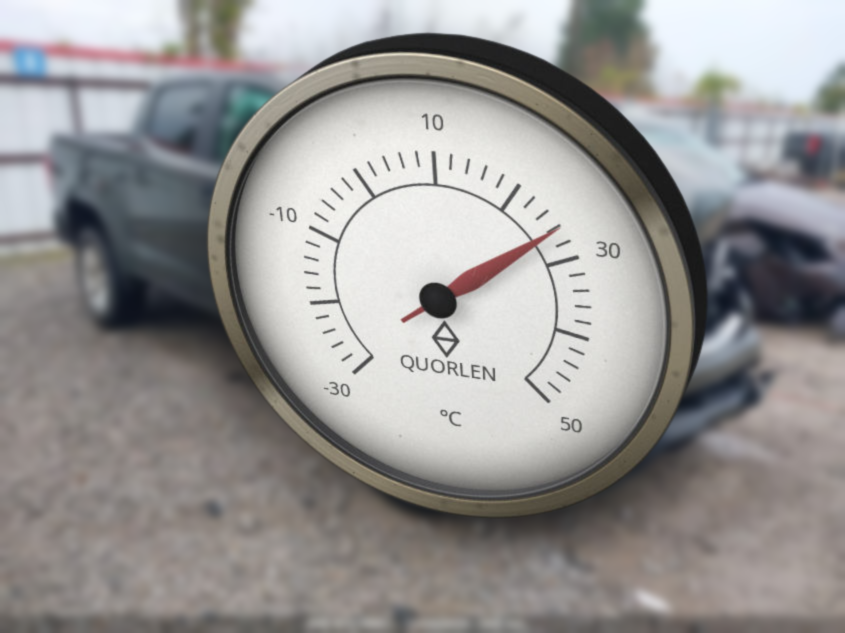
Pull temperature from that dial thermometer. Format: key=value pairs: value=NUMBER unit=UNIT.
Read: value=26 unit=°C
